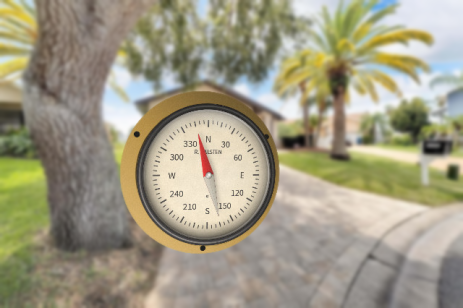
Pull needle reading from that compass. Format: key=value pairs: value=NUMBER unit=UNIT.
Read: value=345 unit=°
